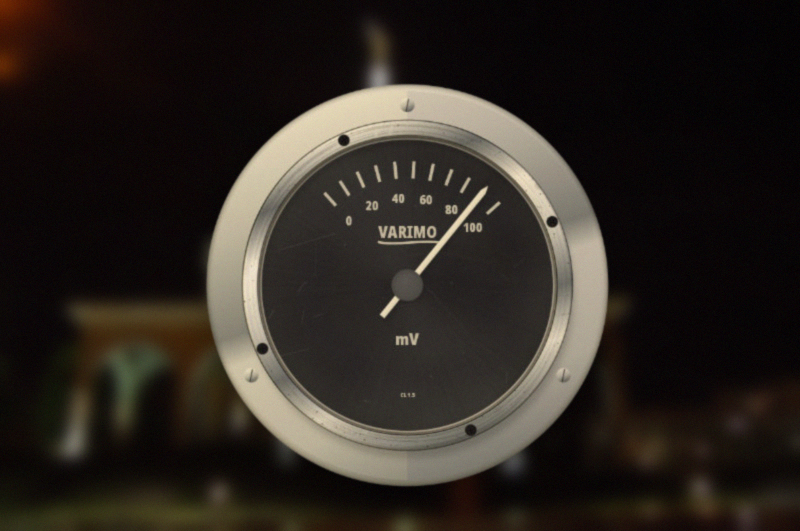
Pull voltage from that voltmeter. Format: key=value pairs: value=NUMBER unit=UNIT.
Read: value=90 unit=mV
